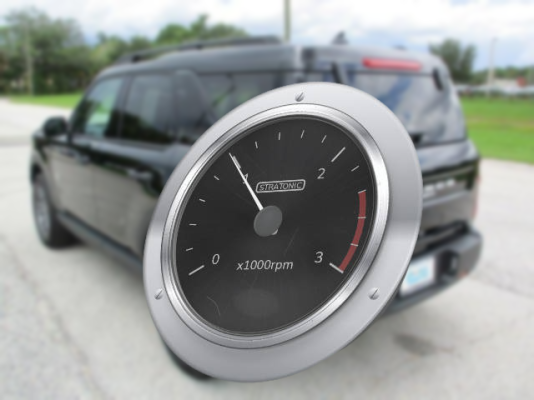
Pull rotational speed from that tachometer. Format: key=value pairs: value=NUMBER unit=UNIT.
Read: value=1000 unit=rpm
